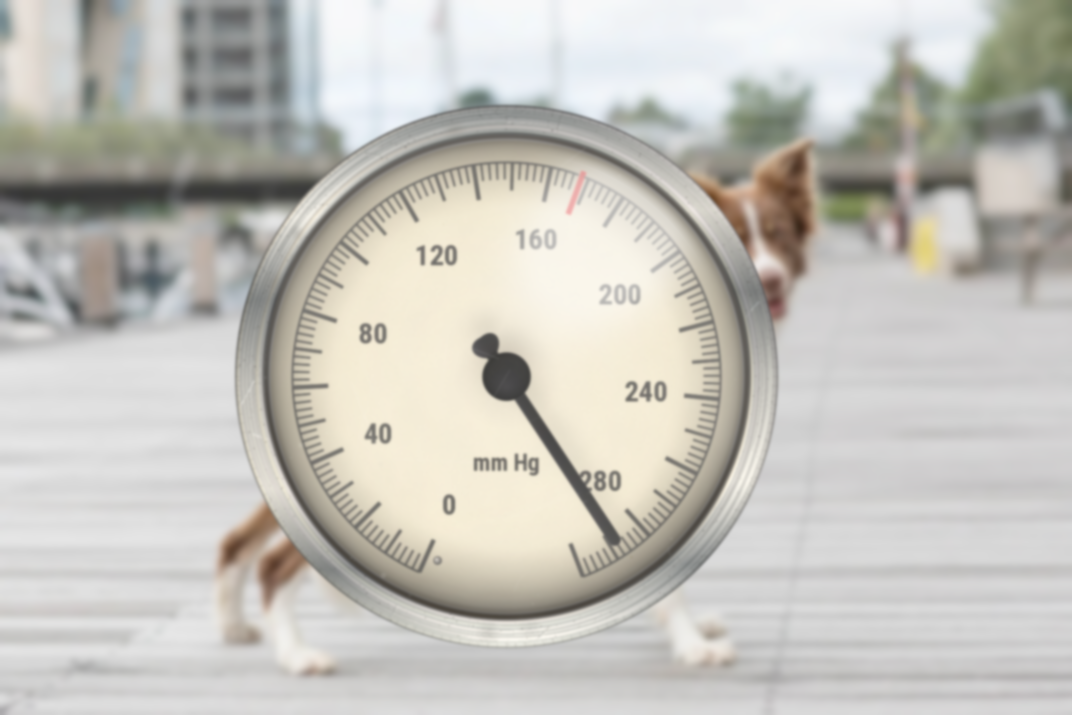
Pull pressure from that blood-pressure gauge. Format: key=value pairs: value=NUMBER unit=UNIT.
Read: value=288 unit=mmHg
